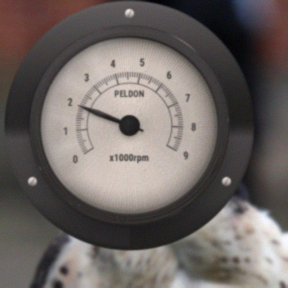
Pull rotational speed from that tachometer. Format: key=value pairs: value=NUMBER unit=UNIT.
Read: value=2000 unit=rpm
